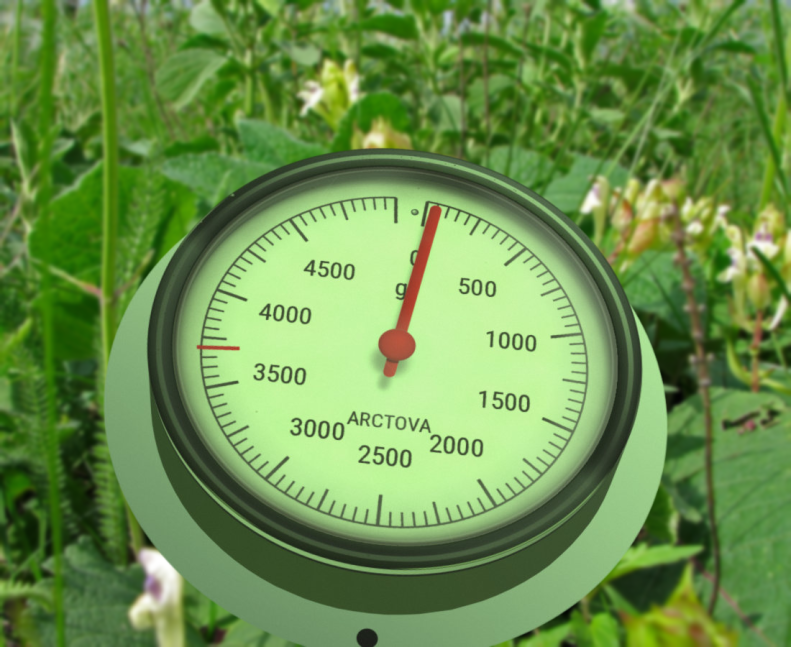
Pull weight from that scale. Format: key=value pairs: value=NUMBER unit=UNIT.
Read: value=50 unit=g
